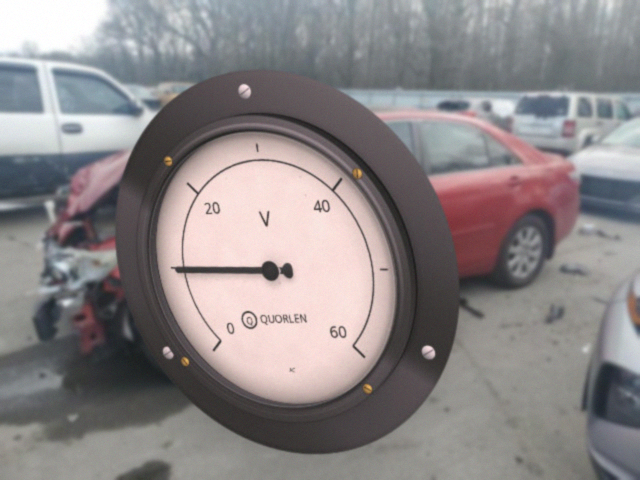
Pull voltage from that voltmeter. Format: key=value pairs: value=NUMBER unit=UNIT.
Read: value=10 unit=V
